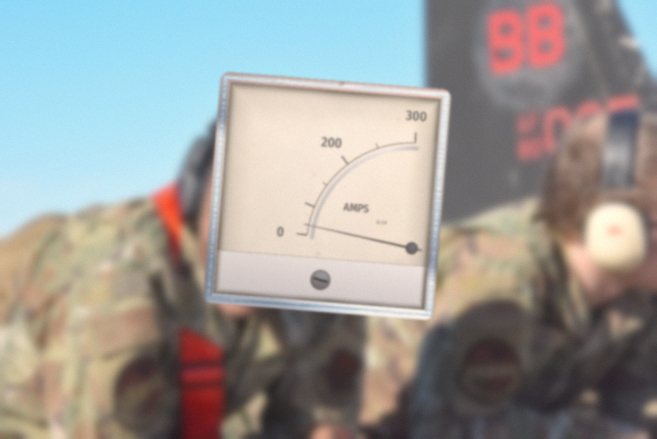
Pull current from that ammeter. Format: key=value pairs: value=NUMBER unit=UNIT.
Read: value=50 unit=A
